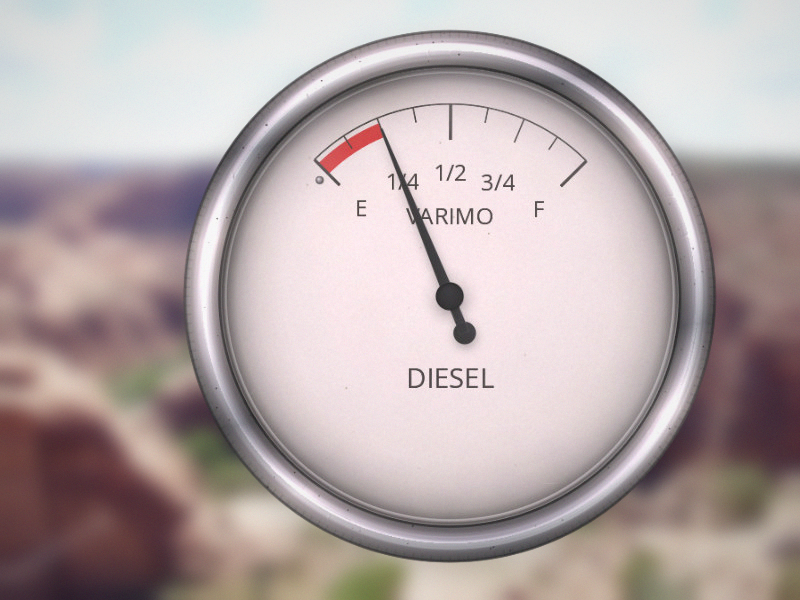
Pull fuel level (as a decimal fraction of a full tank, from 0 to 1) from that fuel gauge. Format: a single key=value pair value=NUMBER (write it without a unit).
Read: value=0.25
